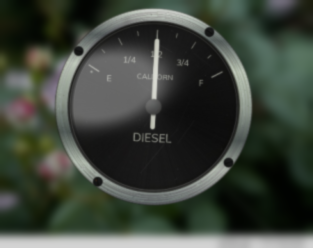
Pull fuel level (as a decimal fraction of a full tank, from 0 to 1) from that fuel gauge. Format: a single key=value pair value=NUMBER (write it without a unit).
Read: value=0.5
